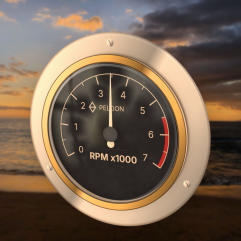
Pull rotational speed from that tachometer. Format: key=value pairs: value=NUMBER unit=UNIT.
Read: value=3500 unit=rpm
